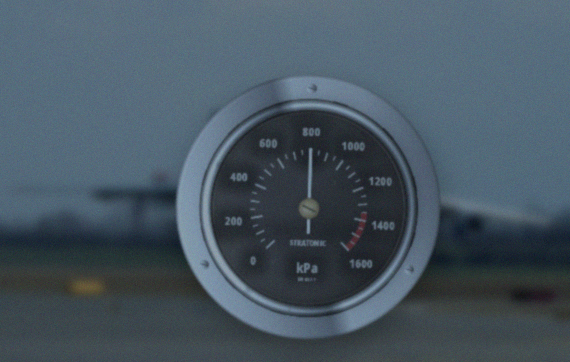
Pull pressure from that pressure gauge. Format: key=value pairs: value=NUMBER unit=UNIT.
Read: value=800 unit=kPa
